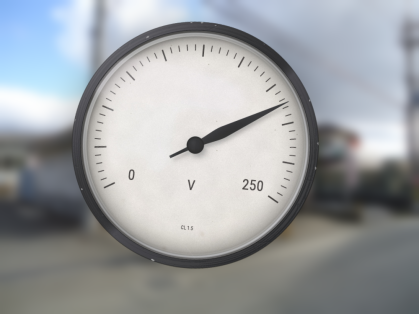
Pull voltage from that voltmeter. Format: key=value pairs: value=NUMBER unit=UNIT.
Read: value=187.5 unit=V
